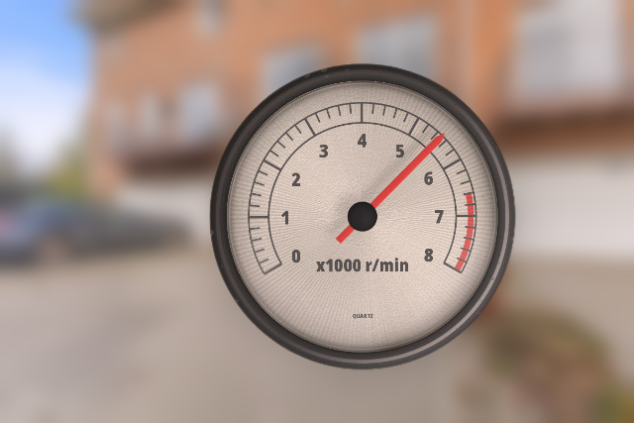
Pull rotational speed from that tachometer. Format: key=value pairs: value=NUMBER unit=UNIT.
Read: value=5500 unit=rpm
